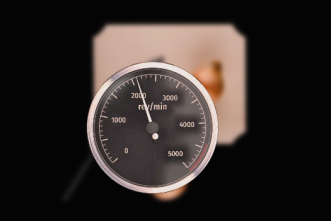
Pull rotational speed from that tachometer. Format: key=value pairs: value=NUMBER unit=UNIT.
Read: value=2100 unit=rpm
